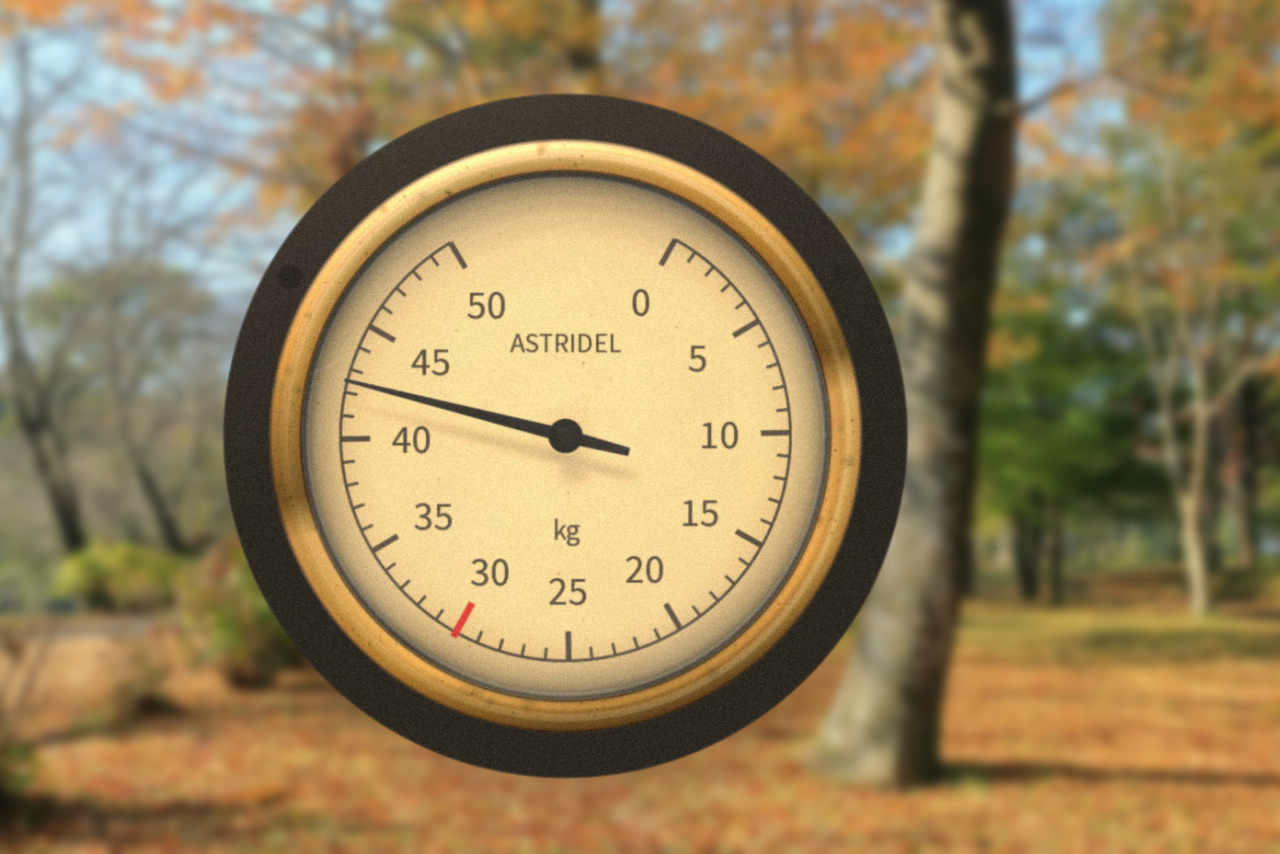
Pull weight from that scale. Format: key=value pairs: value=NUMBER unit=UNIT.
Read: value=42.5 unit=kg
